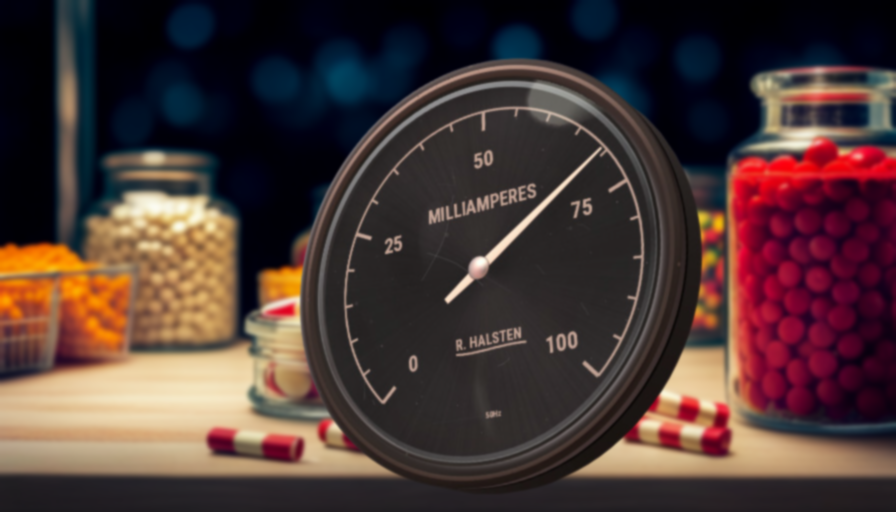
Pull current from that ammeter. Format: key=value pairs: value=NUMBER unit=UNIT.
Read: value=70 unit=mA
